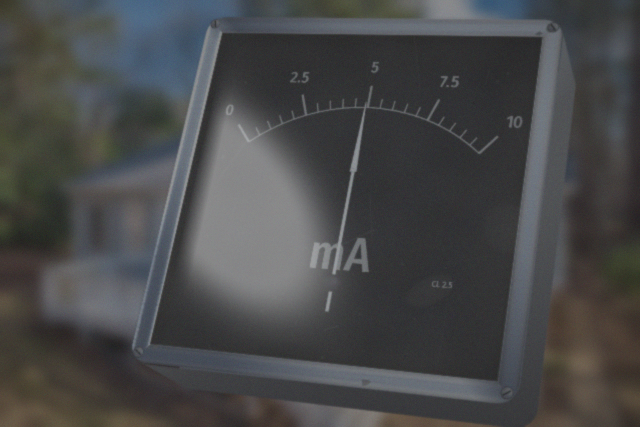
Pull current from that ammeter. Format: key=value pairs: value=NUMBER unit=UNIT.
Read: value=5 unit=mA
